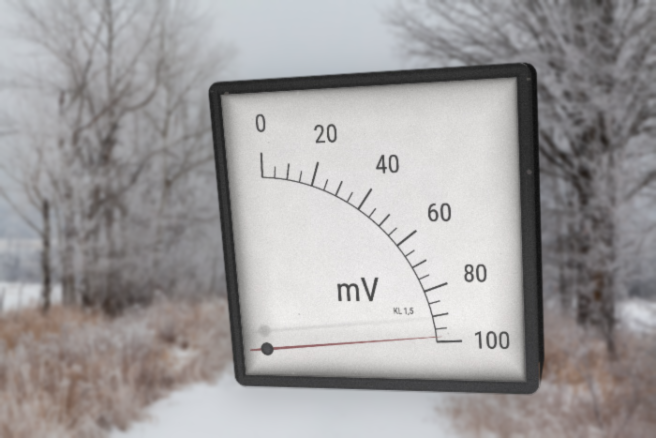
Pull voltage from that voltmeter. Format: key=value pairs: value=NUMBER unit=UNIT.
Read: value=97.5 unit=mV
